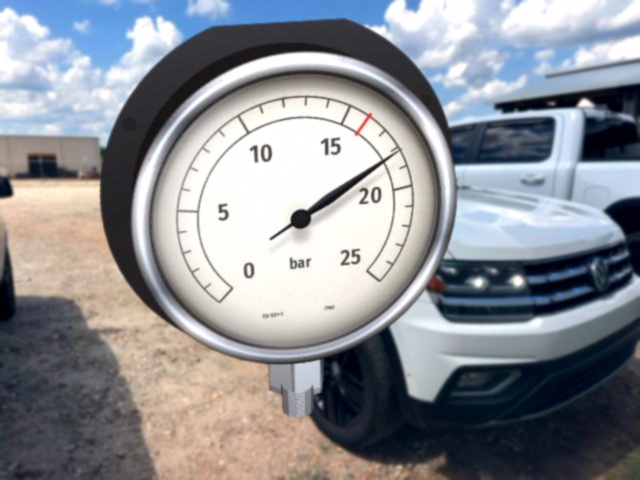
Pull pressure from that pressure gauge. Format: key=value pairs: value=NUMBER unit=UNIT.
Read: value=18 unit=bar
